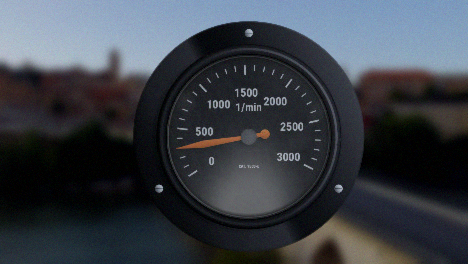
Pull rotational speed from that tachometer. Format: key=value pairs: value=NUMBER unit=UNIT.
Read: value=300 unit=rpm
